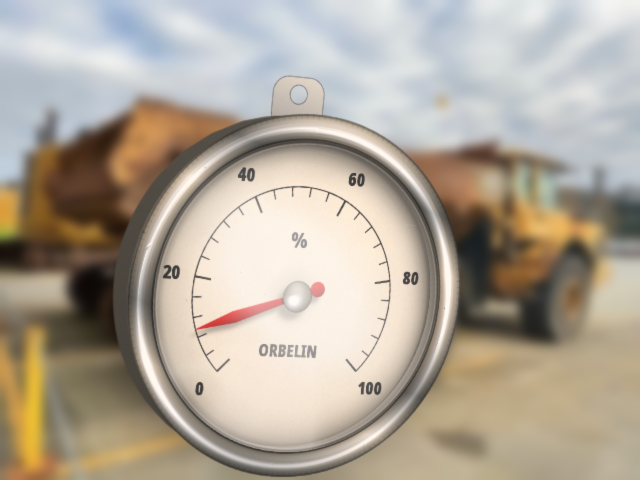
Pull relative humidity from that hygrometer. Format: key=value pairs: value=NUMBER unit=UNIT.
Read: value=10 unit=%
